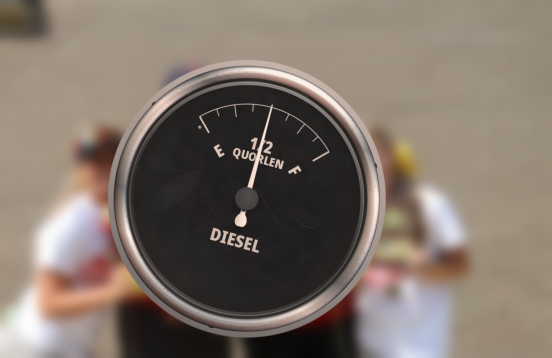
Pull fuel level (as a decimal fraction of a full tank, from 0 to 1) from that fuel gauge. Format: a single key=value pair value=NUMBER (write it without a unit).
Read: value=0.5
